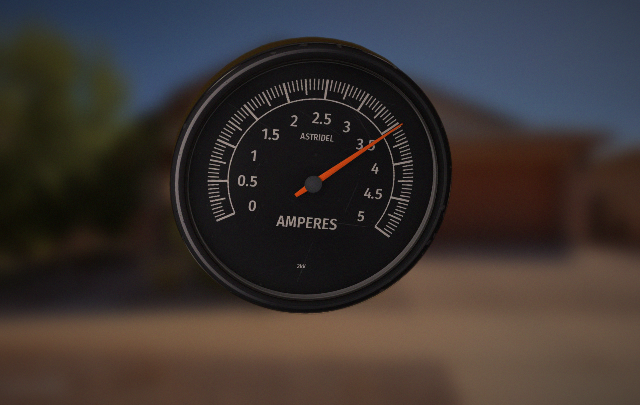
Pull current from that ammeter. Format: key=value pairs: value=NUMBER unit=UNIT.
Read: value=3.5 unit=A
